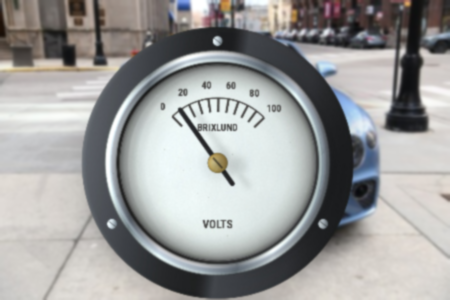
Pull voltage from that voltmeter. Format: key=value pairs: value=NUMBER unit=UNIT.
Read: value=10 unit=V
